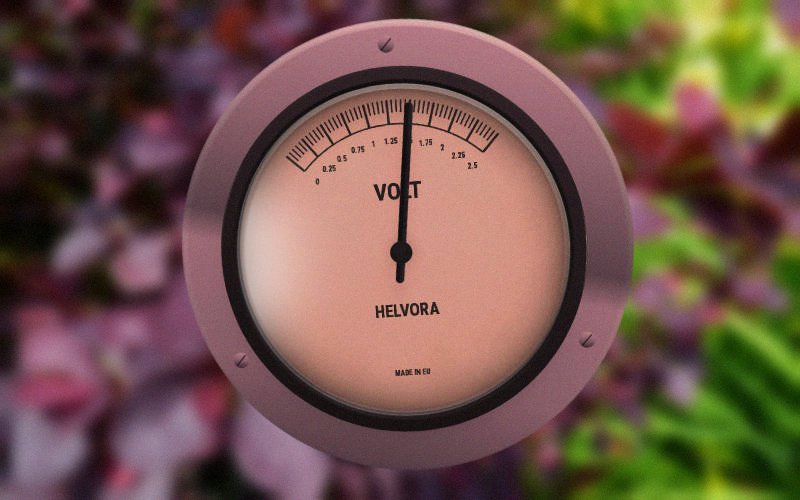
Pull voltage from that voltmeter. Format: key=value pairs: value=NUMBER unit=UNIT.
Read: value=1.5 unit=V
